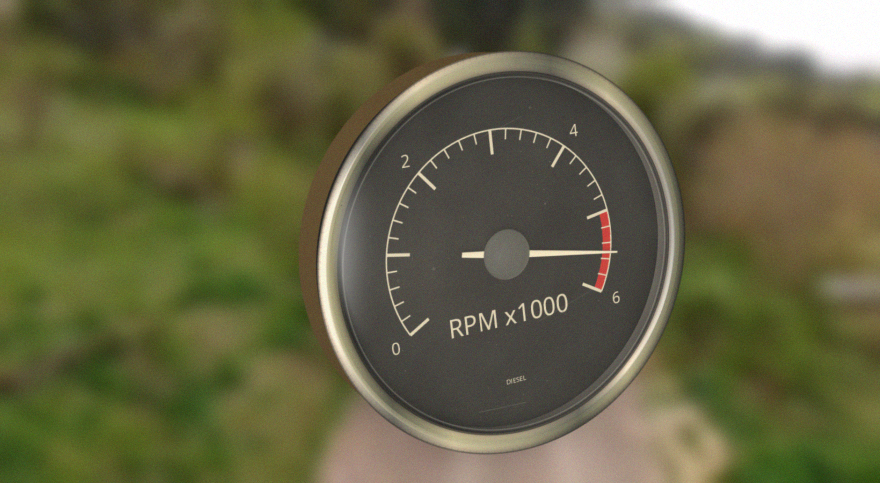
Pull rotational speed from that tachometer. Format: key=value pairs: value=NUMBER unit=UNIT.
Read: value=5500 unit=rpm
